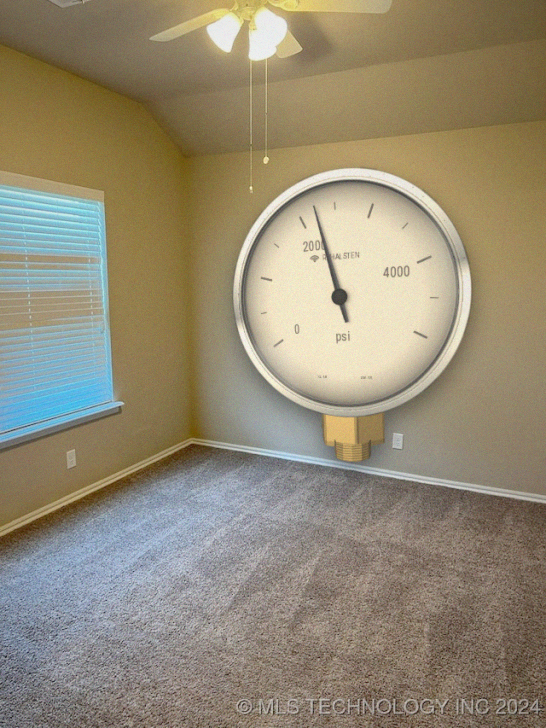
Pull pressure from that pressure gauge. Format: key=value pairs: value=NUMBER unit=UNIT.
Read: value=2250 unit=psi
